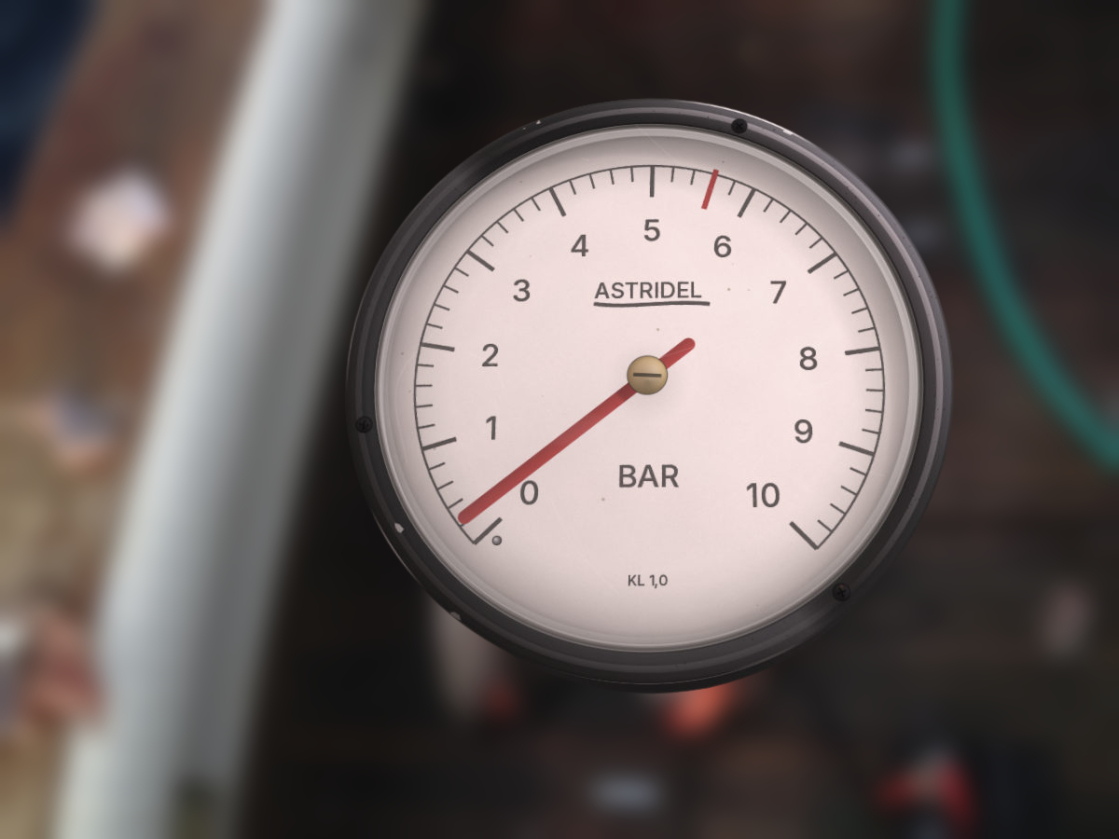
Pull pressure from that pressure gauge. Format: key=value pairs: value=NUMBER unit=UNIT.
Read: value=0.2 unit=bar
